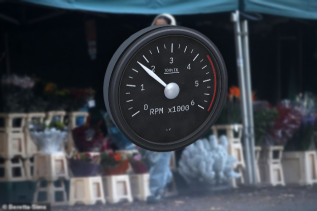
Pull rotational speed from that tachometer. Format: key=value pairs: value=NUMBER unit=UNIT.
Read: value=1750 unit=rpm
